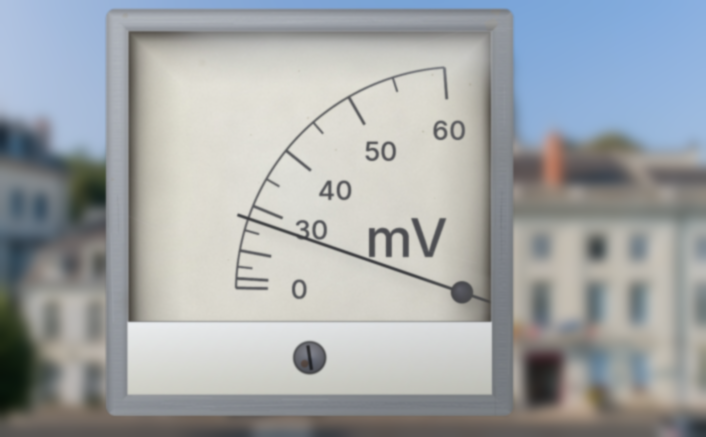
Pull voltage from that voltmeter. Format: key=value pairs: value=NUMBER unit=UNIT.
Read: value=27.5 unit=mV
